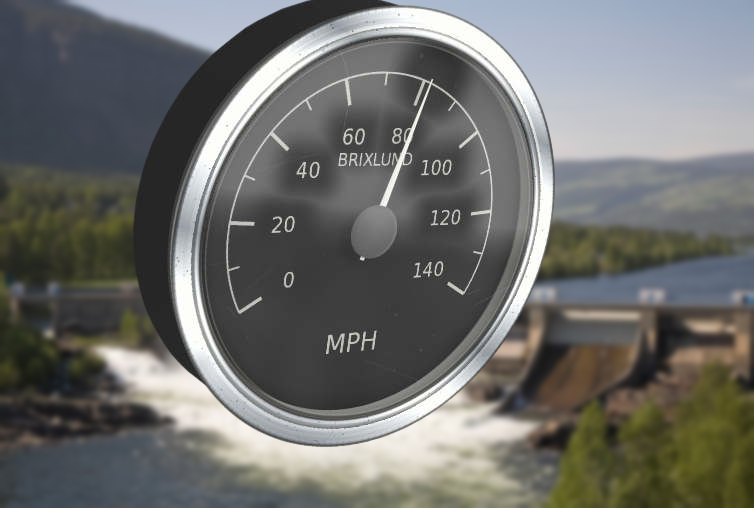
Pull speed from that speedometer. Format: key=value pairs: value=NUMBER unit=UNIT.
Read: value=80 unit=mph
